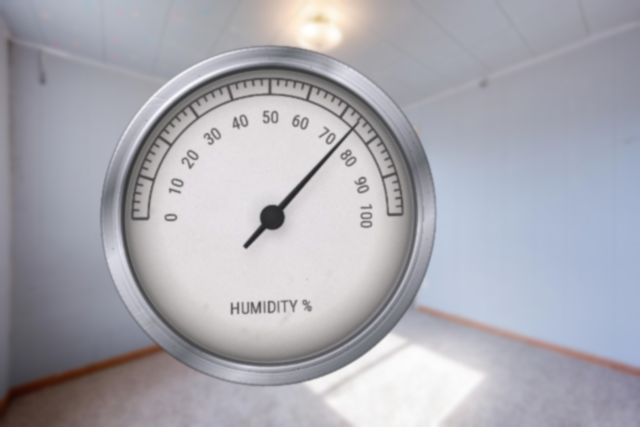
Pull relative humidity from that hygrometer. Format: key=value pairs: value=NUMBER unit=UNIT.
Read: value=74 unit=%
